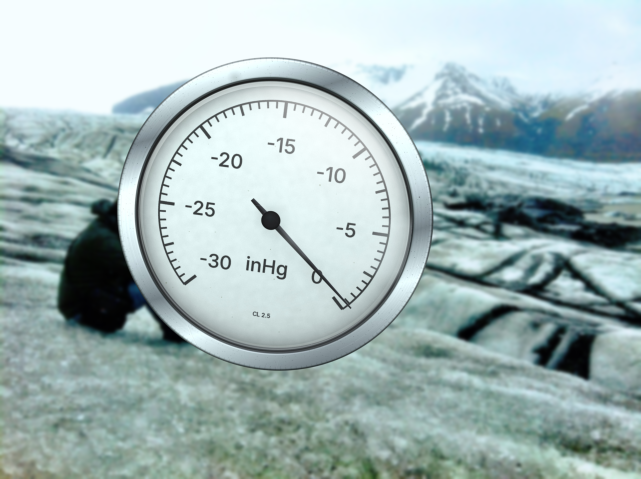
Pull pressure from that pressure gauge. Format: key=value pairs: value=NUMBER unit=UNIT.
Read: value=-0.5 unit=inHg
